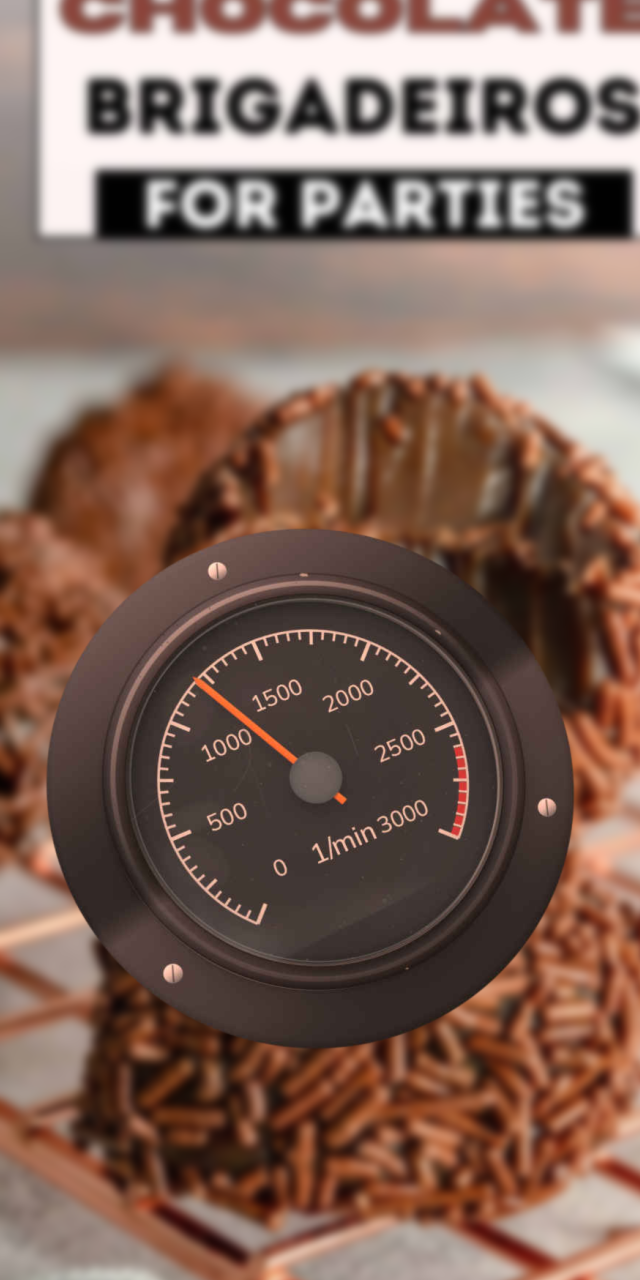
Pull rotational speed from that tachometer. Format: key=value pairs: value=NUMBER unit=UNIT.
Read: value=1200 unit=rpm
